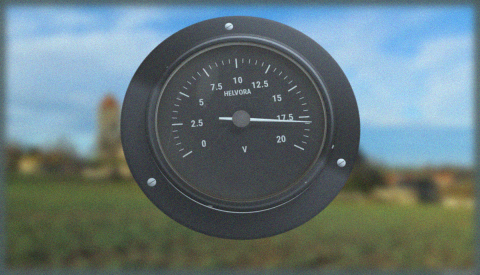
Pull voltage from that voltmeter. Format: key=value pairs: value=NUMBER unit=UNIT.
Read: value=18 unit=V
